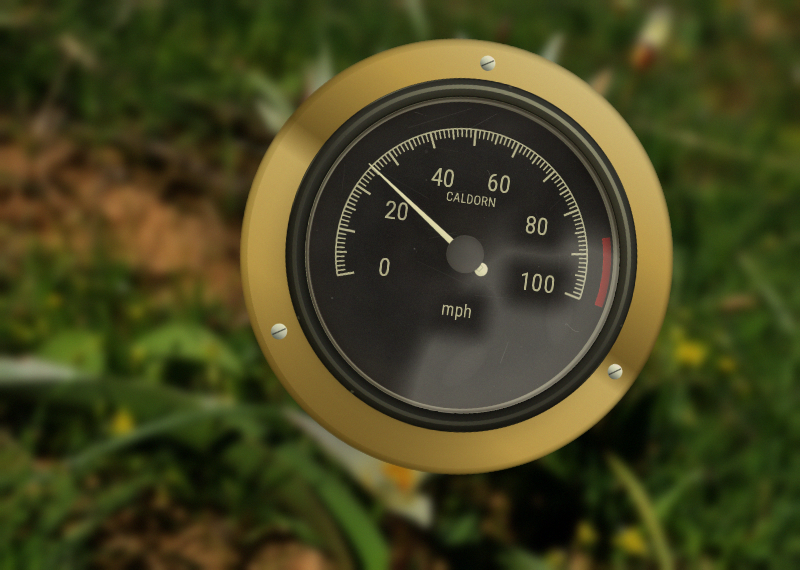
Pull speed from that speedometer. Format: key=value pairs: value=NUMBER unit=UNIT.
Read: value=25 unit=mph
